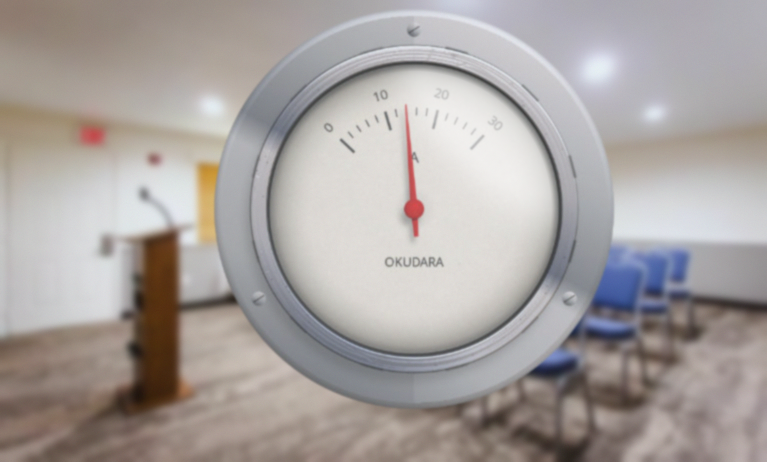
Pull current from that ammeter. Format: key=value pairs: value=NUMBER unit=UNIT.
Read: value=14 unit=A
